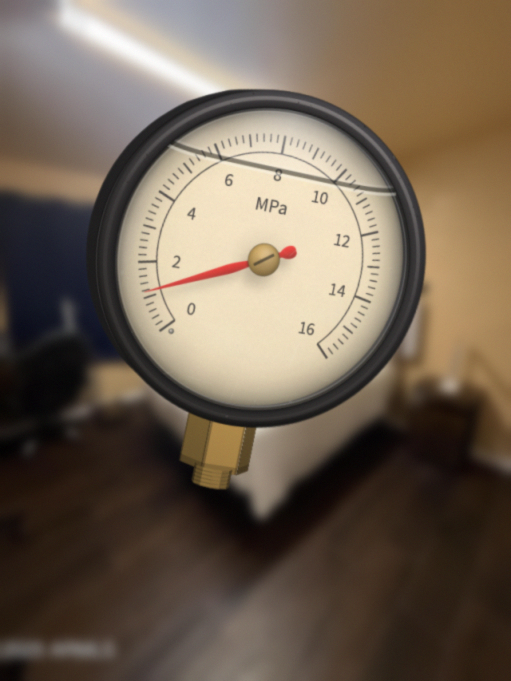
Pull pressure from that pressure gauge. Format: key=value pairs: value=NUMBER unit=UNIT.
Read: value=1.2 unit=MPa
